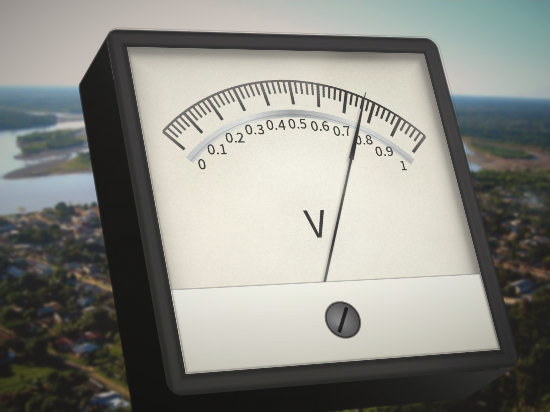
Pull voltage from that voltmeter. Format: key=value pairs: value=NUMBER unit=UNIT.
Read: value=0.76 unit=V
